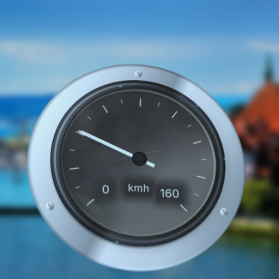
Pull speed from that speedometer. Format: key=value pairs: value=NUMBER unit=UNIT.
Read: value=40 unit=km/h
